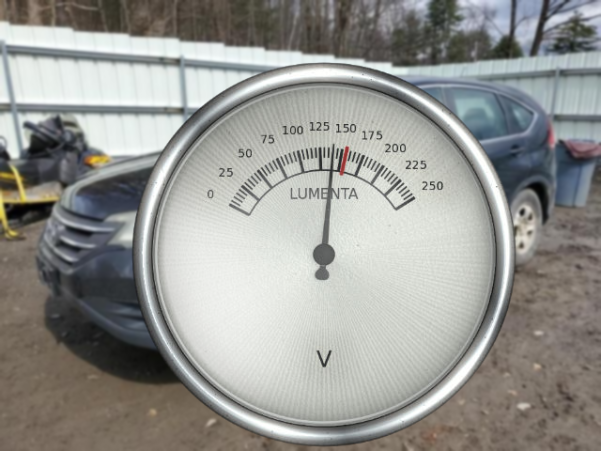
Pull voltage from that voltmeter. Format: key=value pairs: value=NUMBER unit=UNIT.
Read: value=140 unit=V
